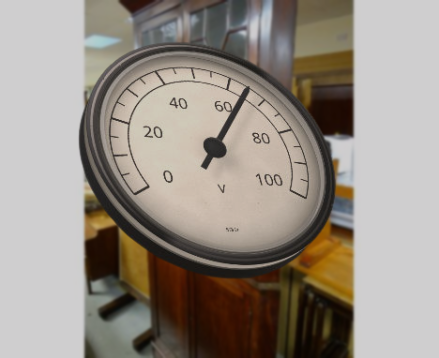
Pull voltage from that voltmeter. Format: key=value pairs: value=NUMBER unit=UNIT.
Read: value=65 unit=V
